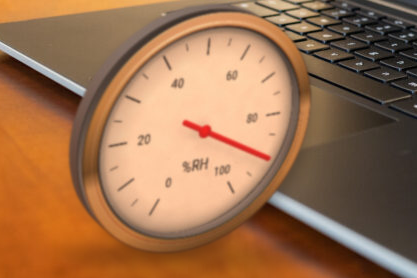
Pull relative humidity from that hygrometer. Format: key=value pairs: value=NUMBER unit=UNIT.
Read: value=90 unit=%
